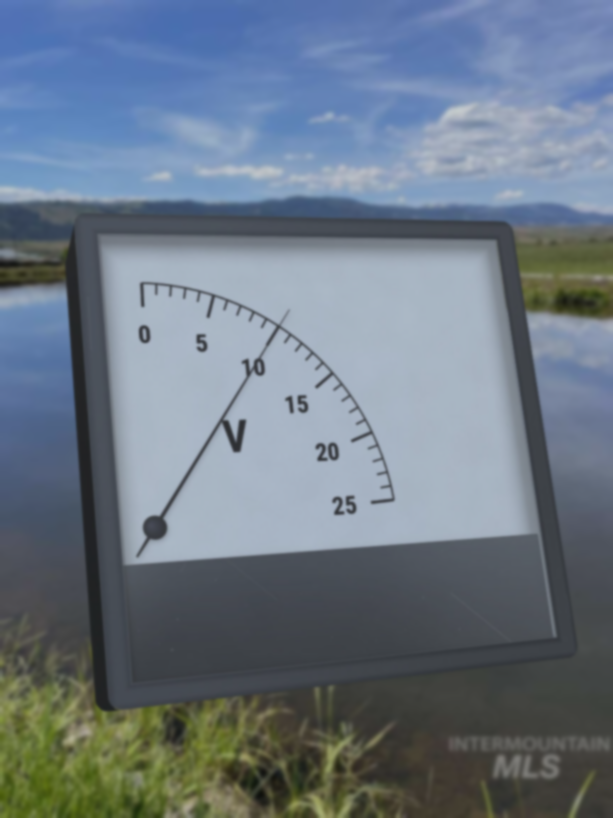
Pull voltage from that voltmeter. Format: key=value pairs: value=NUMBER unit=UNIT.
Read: value=10 unit=V
